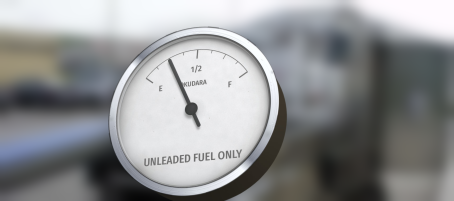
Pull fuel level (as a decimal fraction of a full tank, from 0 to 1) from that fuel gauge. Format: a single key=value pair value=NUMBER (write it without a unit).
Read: value=0.25
